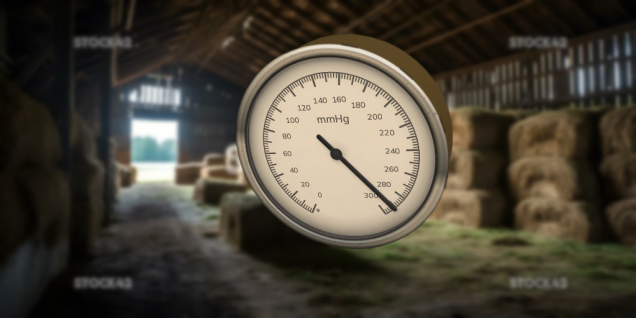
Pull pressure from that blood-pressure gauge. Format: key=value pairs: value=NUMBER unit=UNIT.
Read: value=290 unit=mmHg
